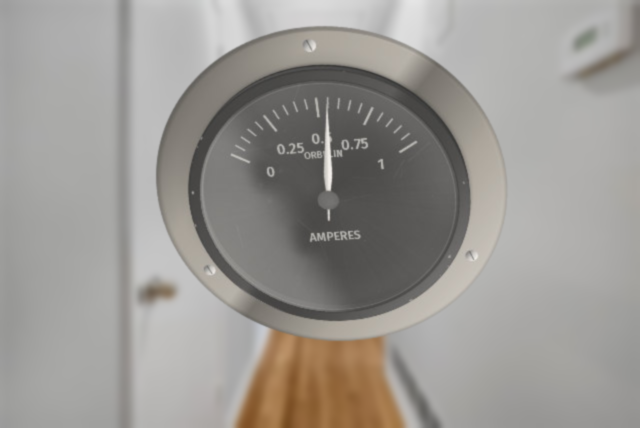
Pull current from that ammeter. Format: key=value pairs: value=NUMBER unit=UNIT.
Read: value=0.55 unit=A
